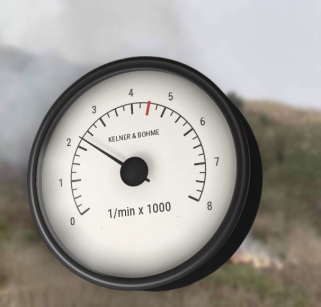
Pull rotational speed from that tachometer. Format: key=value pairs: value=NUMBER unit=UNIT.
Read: value=2250 unit=rpm
